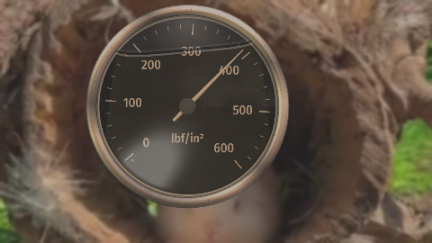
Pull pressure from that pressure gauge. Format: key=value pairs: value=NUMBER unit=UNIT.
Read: value=390 unit=psi
